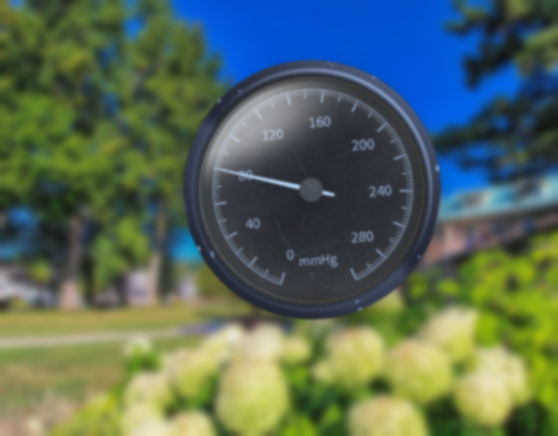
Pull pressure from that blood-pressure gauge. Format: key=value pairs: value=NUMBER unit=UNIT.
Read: value=80 unit=mmHg
